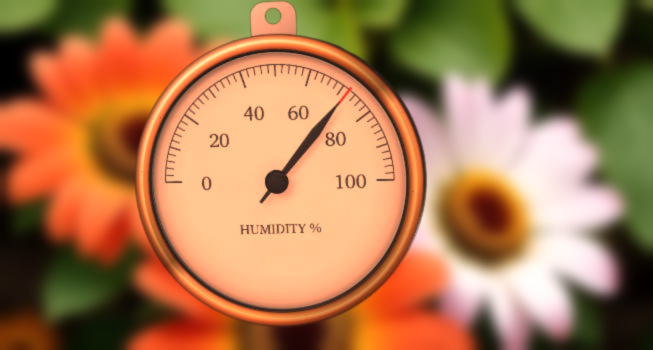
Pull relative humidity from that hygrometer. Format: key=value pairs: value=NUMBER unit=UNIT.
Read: value=72 unit=%
